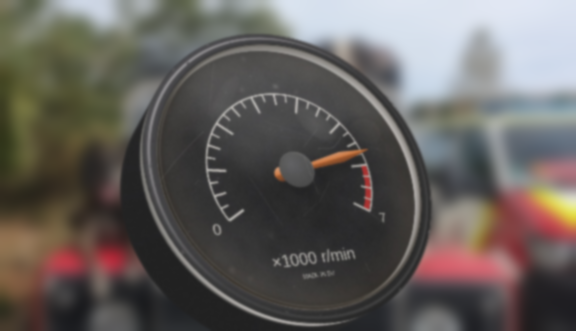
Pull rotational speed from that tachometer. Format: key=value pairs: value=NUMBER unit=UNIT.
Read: value=5750 unit=rpm
